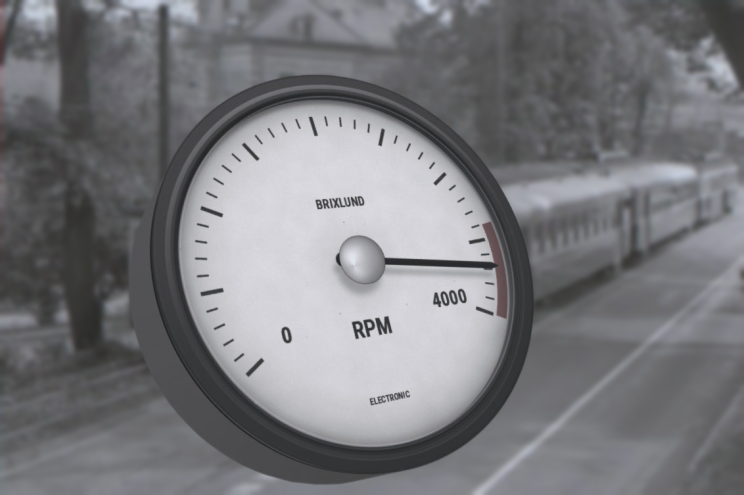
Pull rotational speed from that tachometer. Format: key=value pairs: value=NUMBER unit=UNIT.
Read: value=3700 unit=rpm
